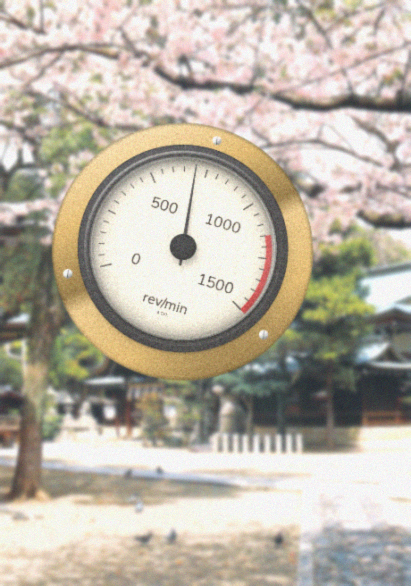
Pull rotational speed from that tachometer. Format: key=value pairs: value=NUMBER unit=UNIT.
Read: value=700 unit=rpm
